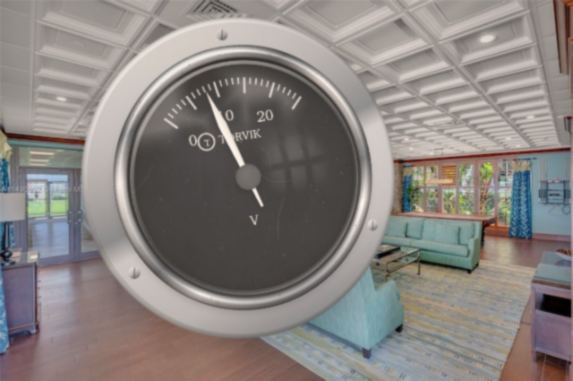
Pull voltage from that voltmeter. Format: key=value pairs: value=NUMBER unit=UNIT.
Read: value=8 unit=V
